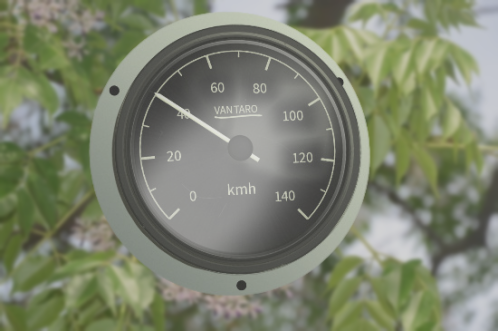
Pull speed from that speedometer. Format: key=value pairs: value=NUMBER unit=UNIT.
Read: value=40 unit=km/h
